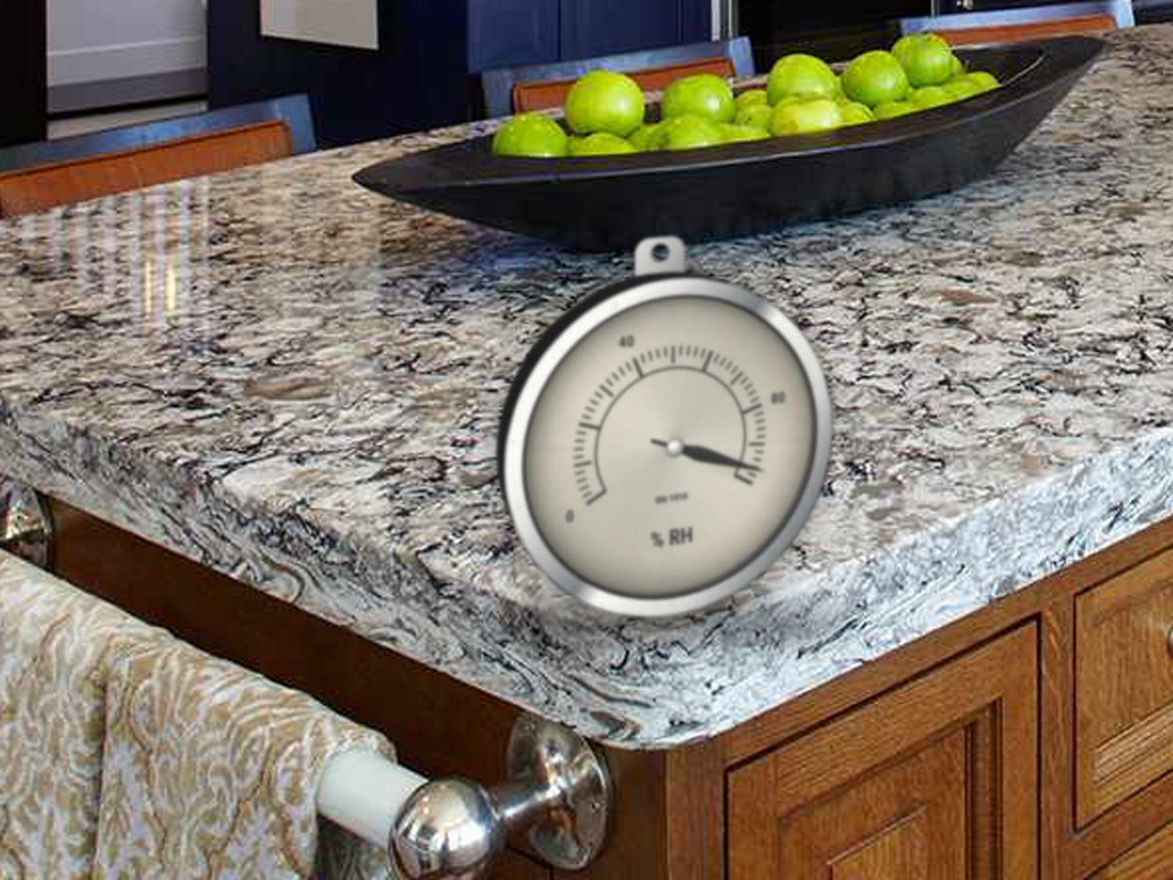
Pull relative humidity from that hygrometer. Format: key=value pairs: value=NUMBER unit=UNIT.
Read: value=96 unit=%
